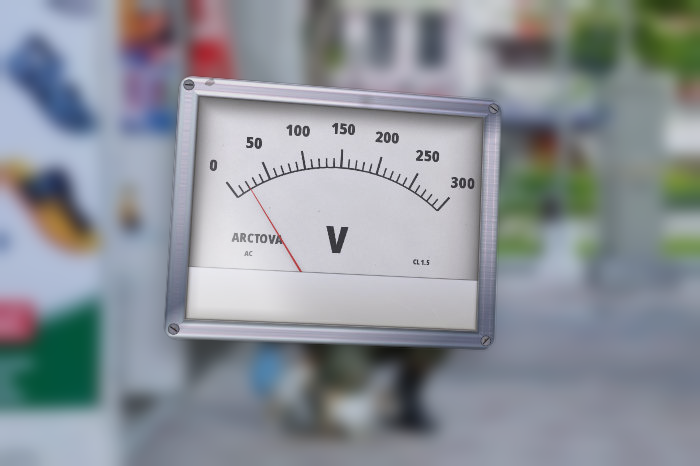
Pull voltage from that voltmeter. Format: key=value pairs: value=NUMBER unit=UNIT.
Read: value=20 unit=V
